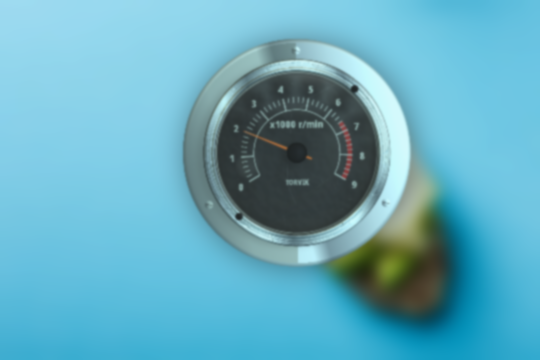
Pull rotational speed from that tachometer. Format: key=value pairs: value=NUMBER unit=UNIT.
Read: value=2000 unit=rpm
